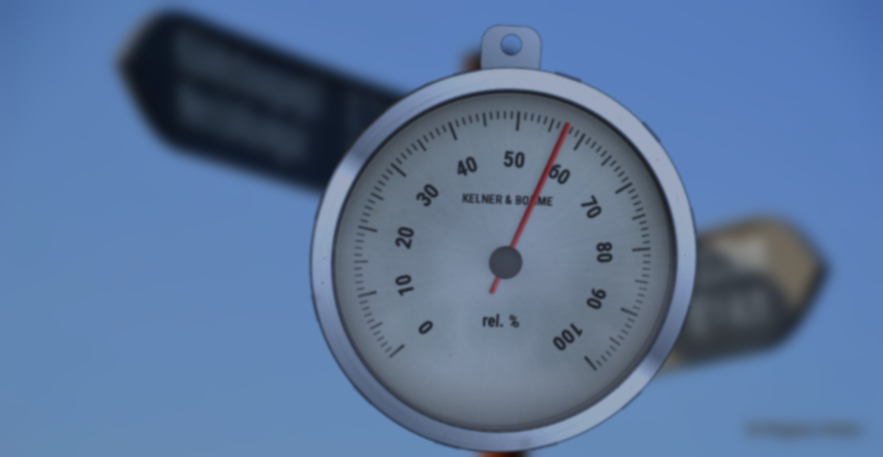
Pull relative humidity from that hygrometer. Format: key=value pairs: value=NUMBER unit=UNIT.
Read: value=57 unit=%
